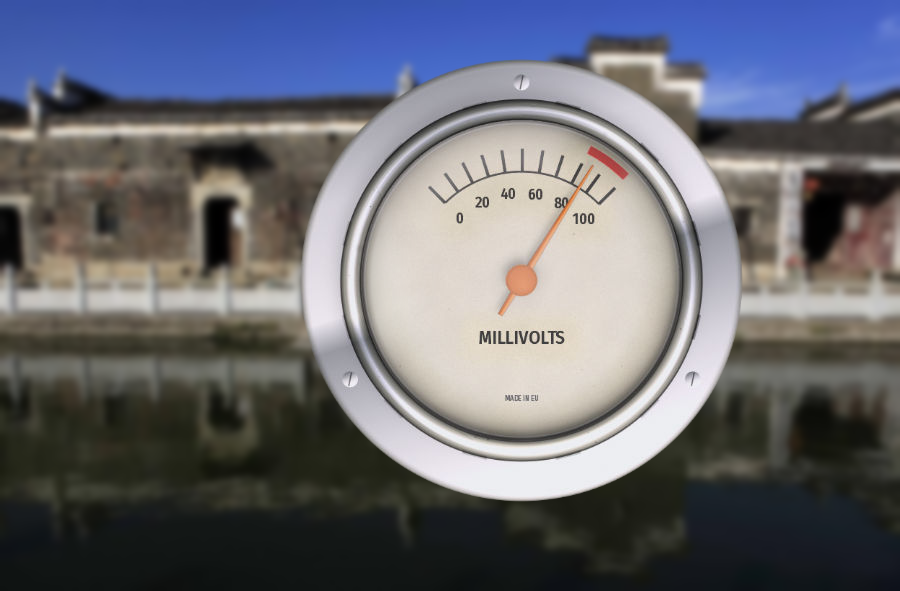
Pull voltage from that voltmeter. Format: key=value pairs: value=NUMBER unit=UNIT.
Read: value=85 unit=mV
